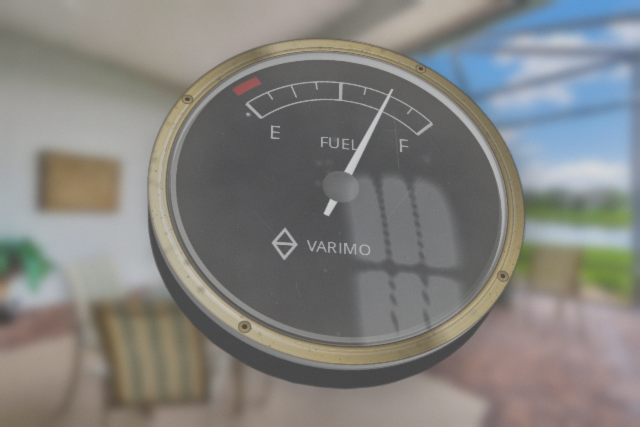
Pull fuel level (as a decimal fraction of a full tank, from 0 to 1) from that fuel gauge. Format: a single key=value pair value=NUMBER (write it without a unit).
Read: value=0.75
